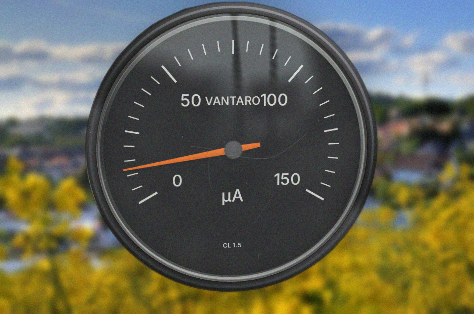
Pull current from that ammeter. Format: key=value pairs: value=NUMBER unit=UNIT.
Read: value=12.5 unit=µA
